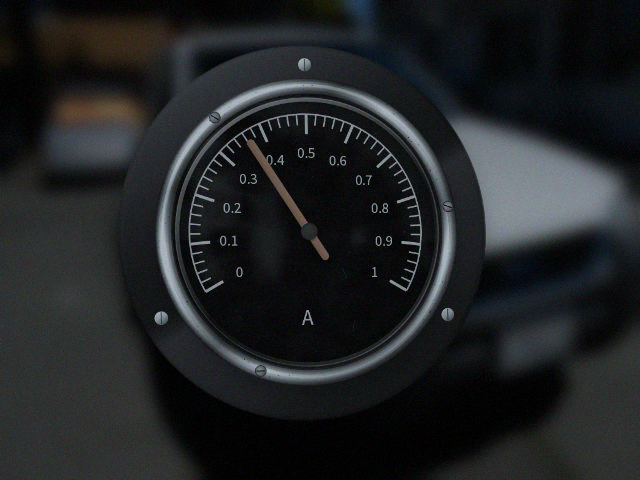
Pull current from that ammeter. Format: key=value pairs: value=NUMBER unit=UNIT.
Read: value=0.36 unit=A
